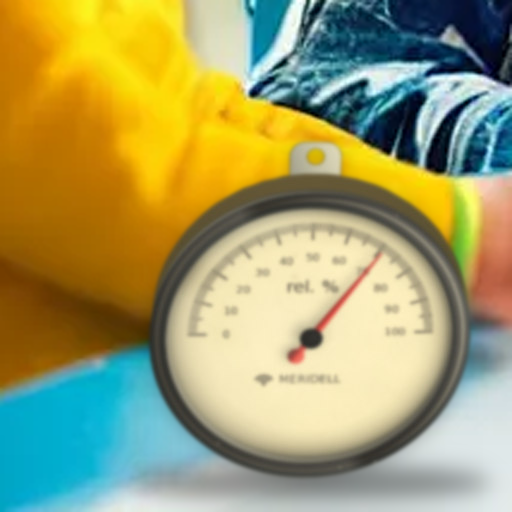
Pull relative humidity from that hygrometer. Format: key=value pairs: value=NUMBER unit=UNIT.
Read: value=70 unit=%
